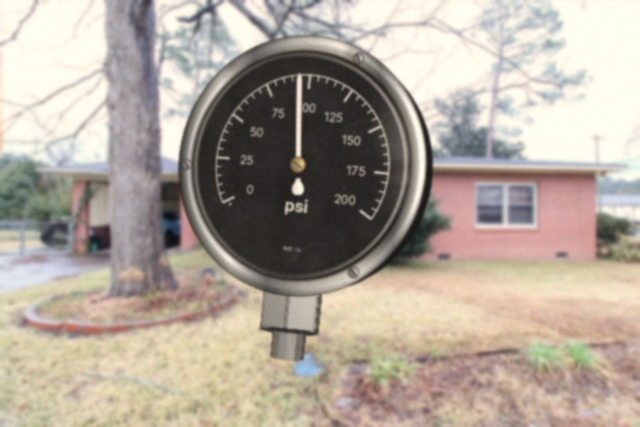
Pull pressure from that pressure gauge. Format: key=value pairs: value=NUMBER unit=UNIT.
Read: value=95 unit=psi
